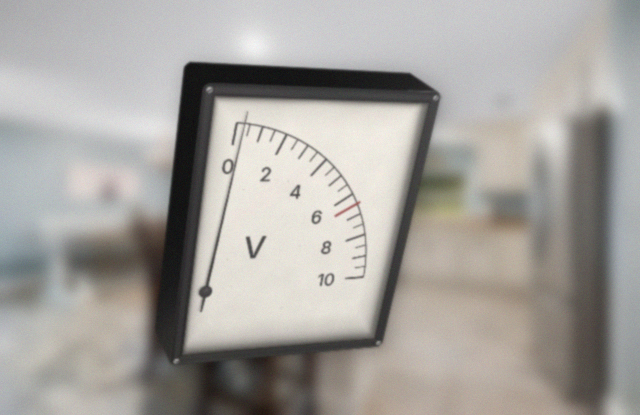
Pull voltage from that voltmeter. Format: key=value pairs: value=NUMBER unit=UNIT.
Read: value=0.25 unit=V
